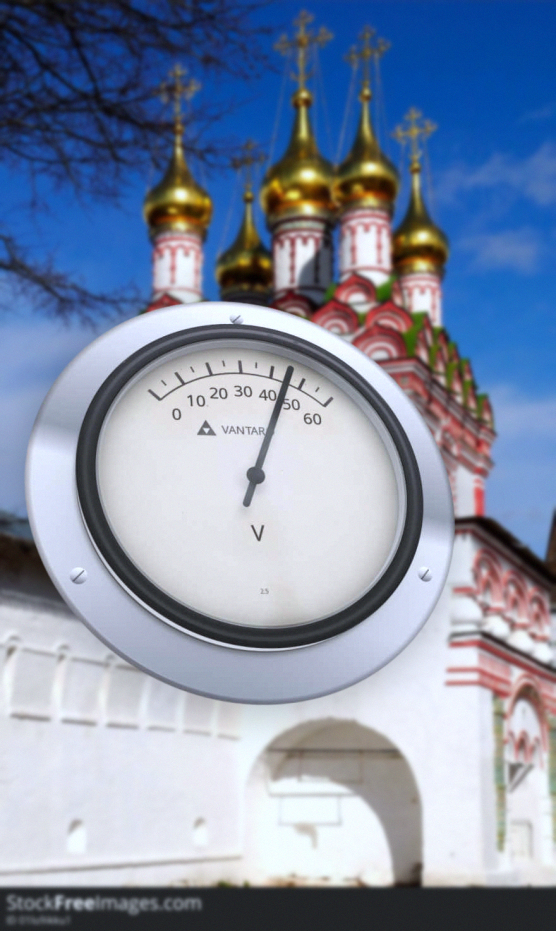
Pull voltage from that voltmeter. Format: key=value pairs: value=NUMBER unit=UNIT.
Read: value=45 unit=V
